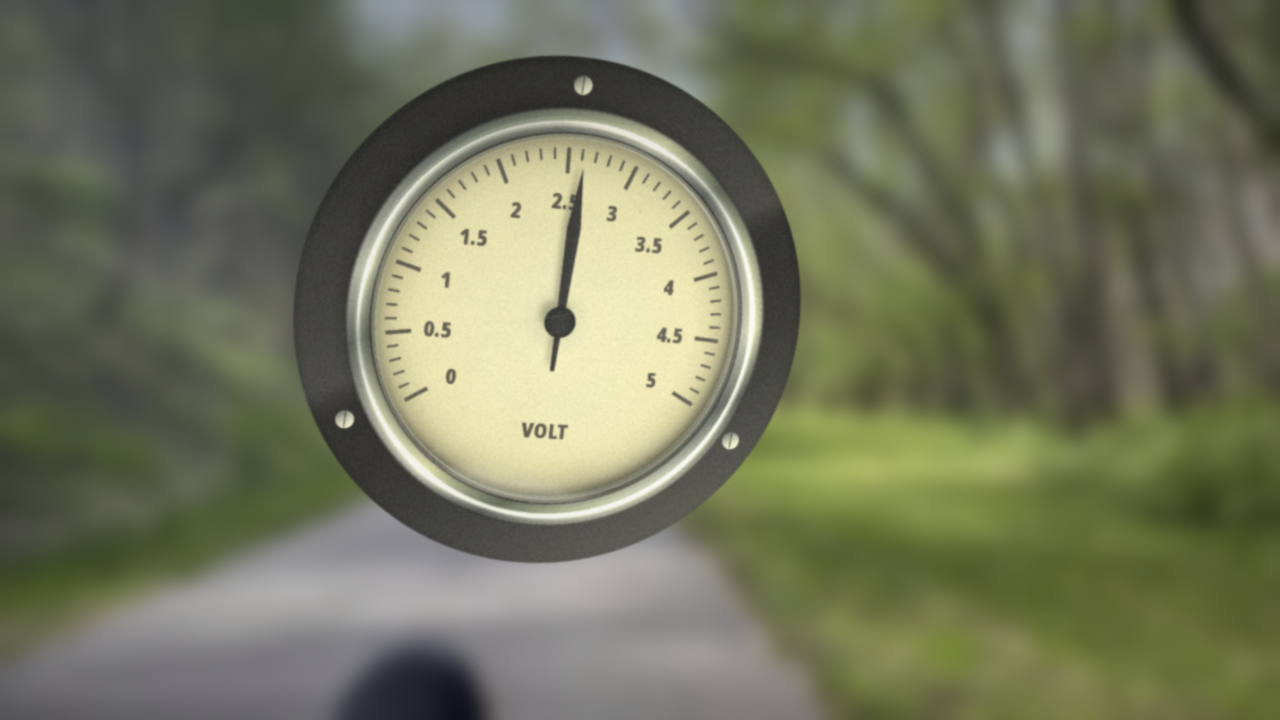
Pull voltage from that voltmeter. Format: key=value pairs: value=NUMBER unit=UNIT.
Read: value=2.6 unit=V
